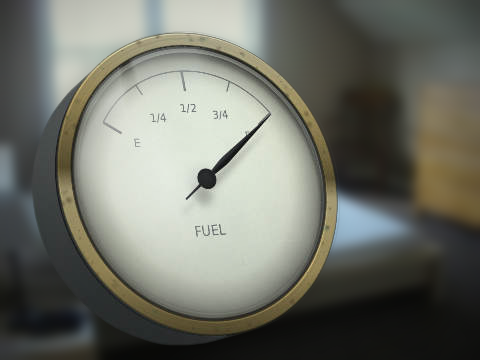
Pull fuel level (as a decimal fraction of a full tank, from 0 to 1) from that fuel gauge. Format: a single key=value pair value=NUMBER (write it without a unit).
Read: value=1
